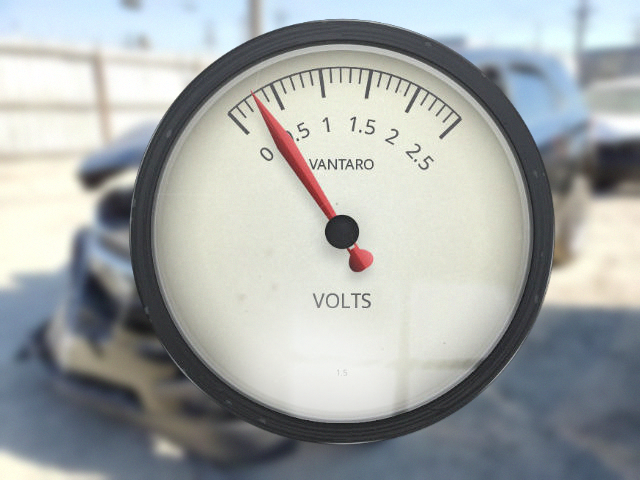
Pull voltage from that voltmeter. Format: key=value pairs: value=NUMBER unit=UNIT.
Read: value=0.3 unit=V
